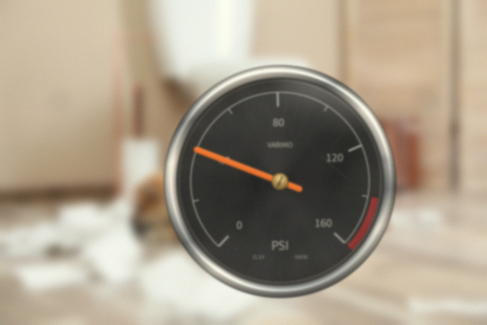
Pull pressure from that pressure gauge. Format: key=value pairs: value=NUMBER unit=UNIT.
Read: value=40 unit=psi
